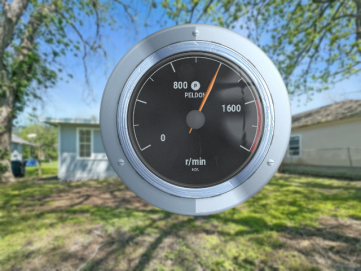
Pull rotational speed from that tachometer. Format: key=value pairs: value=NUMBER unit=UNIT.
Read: value=1200 unit=rpm
